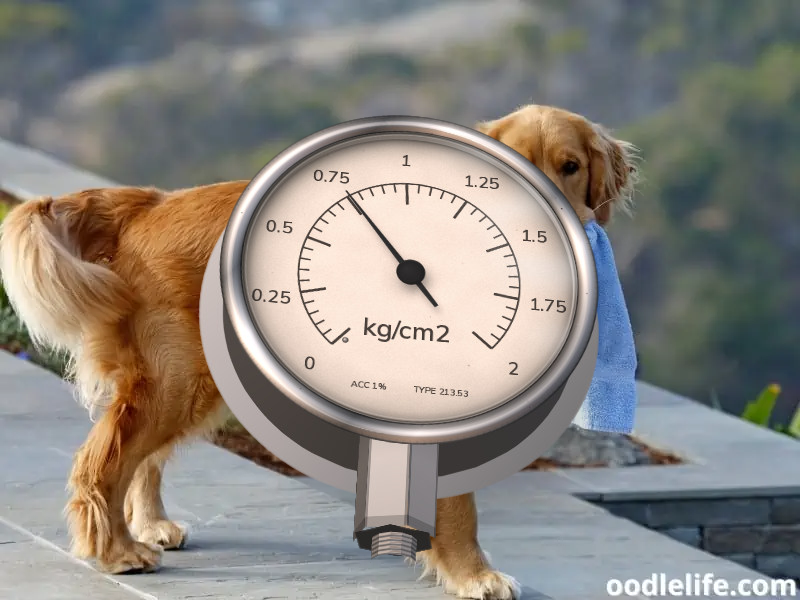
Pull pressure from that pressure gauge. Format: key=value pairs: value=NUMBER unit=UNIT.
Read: value=0.75 unit=kg/cm²
